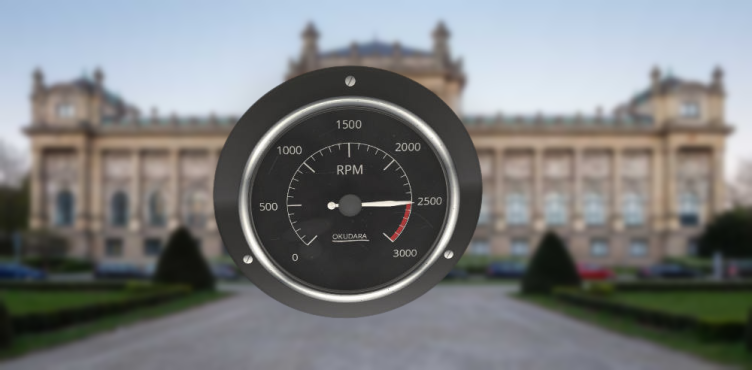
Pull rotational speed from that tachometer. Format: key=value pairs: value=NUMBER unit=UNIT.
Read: value=2500 unit=rpm
